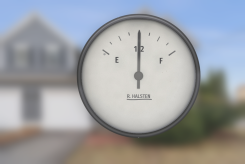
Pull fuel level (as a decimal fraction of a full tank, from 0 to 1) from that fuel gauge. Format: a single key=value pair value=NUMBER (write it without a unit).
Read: value=0.5
